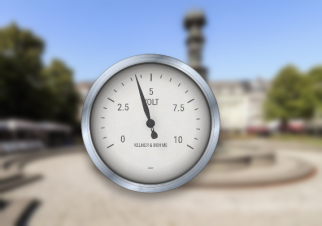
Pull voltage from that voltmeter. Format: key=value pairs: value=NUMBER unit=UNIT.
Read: value=4.25 unit=V
